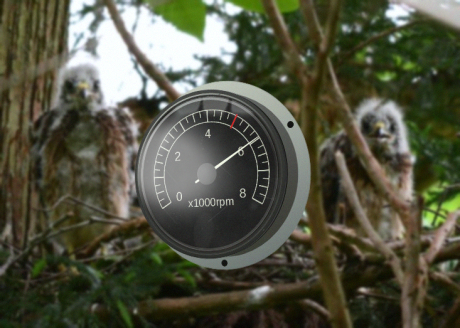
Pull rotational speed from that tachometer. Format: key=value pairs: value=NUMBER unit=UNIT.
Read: value=6000 unit=rpm
